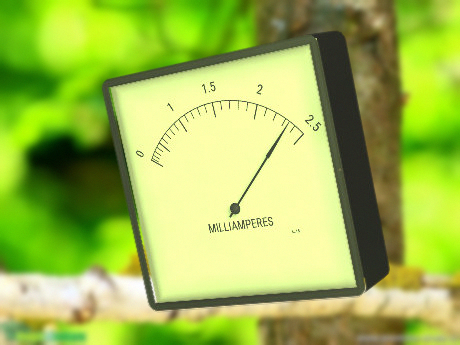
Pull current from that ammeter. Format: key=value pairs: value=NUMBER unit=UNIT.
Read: value=2.35 unit=mA
